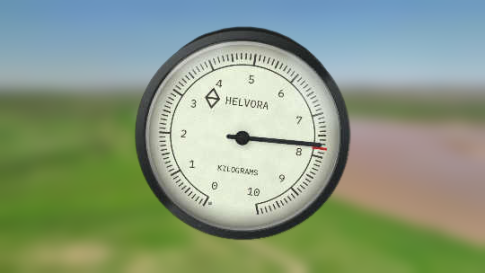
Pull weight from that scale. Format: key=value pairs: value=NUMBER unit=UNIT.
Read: value=7.7 unit=kg
